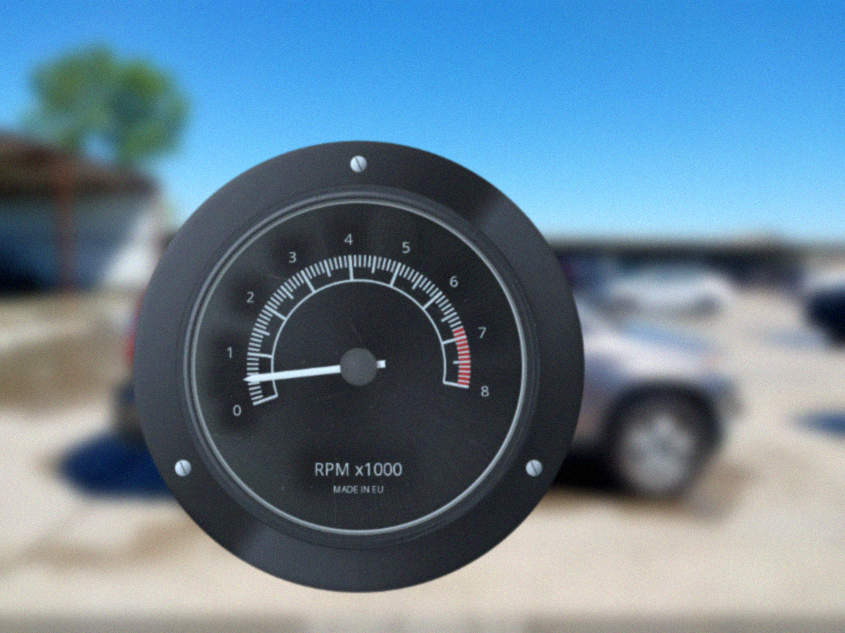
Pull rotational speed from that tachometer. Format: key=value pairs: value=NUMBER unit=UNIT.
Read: value=500 unit=rpm
